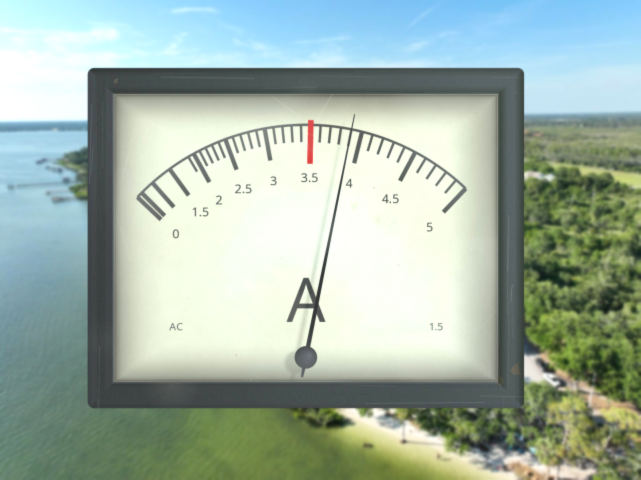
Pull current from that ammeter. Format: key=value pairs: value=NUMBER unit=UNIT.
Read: value=3.9 unit=A
